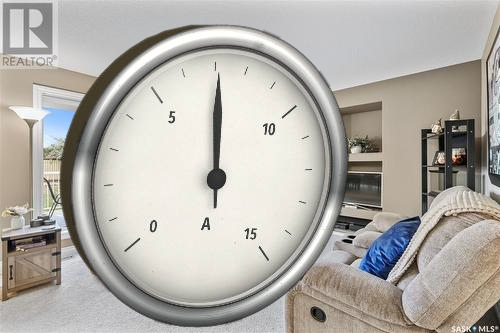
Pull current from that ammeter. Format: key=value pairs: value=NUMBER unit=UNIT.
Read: value=7 unit=A
